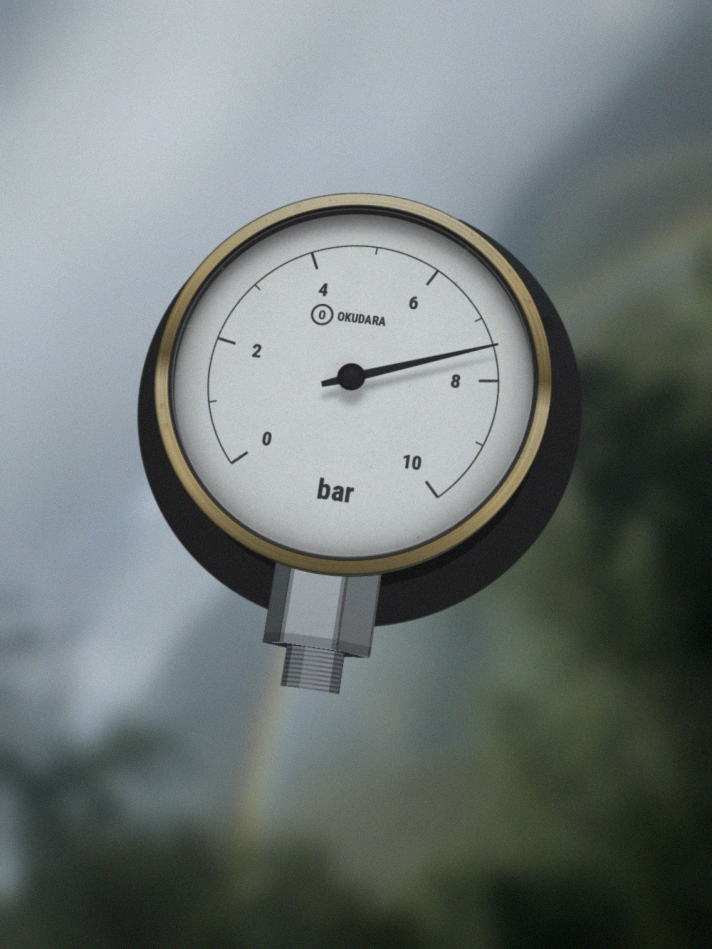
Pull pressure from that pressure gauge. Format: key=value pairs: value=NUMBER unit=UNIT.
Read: value=7.5 unit=bar
